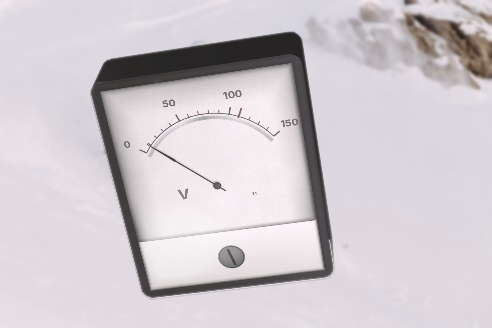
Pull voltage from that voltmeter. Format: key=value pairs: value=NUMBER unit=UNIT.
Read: value=10 unit=V
